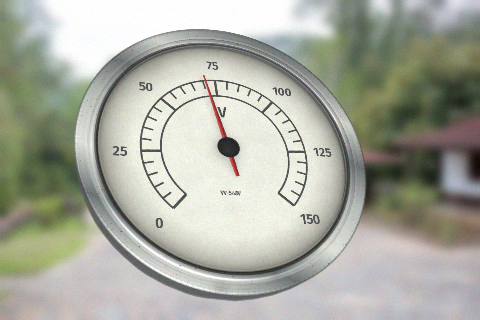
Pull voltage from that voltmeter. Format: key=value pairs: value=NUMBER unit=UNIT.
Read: value=70 unit=V
